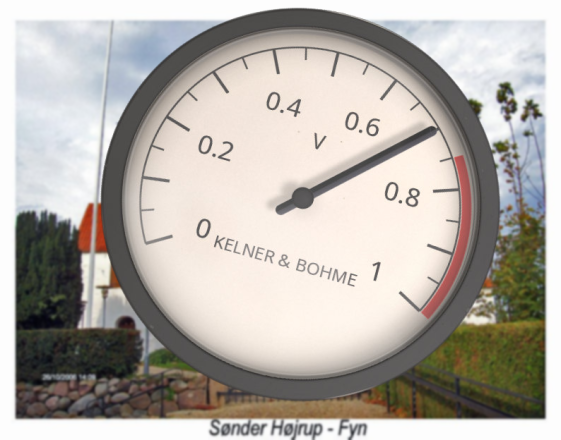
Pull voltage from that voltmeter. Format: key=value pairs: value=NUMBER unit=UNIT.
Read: value=0.7 unit=V
